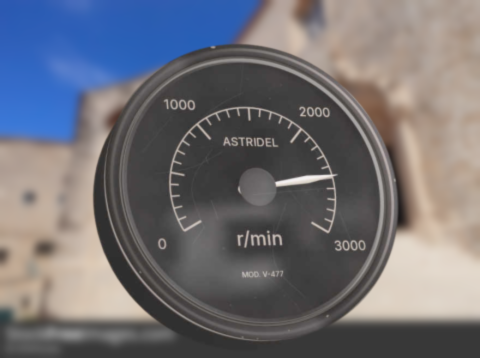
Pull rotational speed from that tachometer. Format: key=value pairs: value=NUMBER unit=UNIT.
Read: value=2500 unit=rpm
